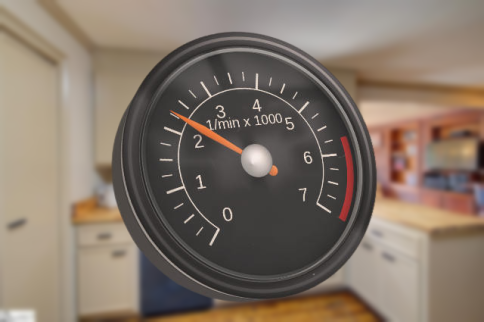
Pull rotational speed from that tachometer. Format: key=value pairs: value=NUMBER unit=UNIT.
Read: value=2250 unit=rpm
